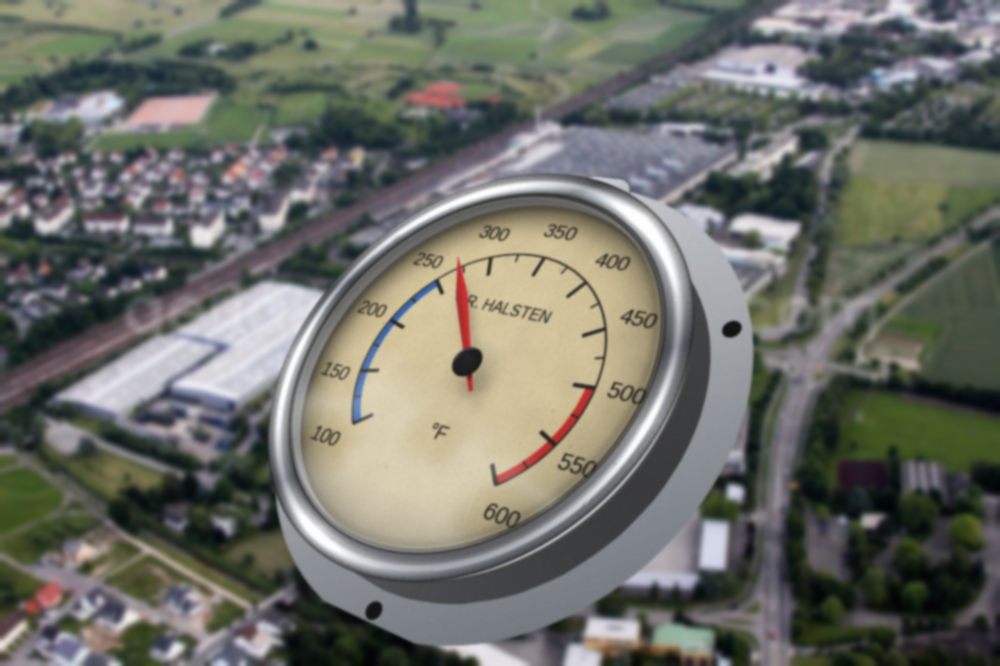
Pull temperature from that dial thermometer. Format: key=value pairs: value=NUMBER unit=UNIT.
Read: value=275 unit=°F
